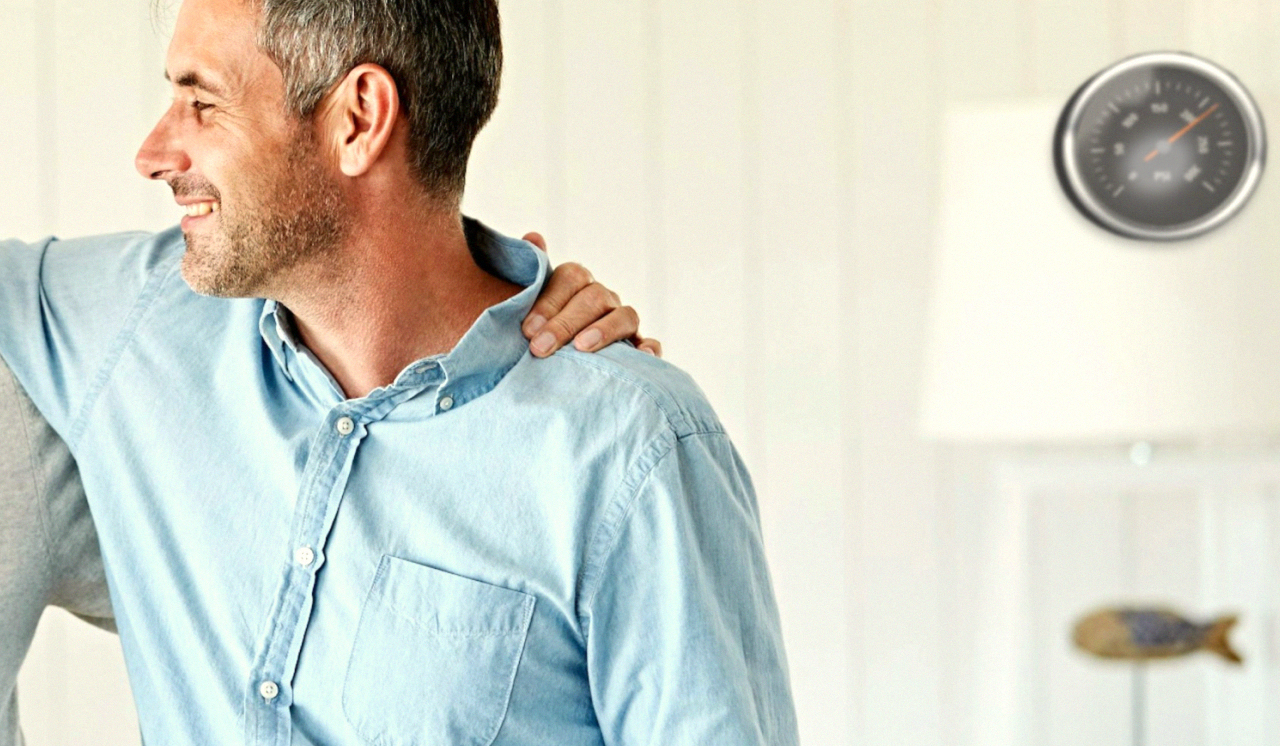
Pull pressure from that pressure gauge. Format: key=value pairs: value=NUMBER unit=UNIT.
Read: value=210 unit=psi
